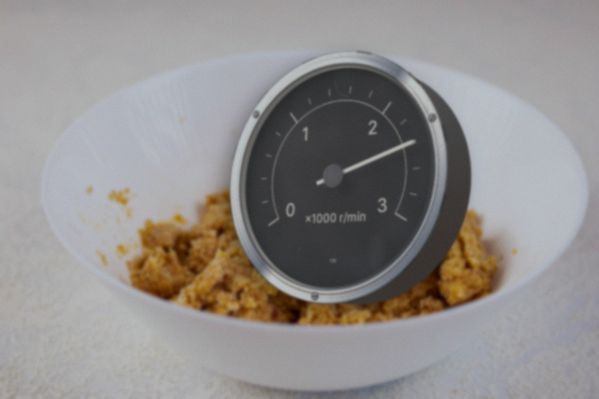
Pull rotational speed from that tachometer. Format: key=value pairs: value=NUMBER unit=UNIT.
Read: value=2400 unit=rpm
